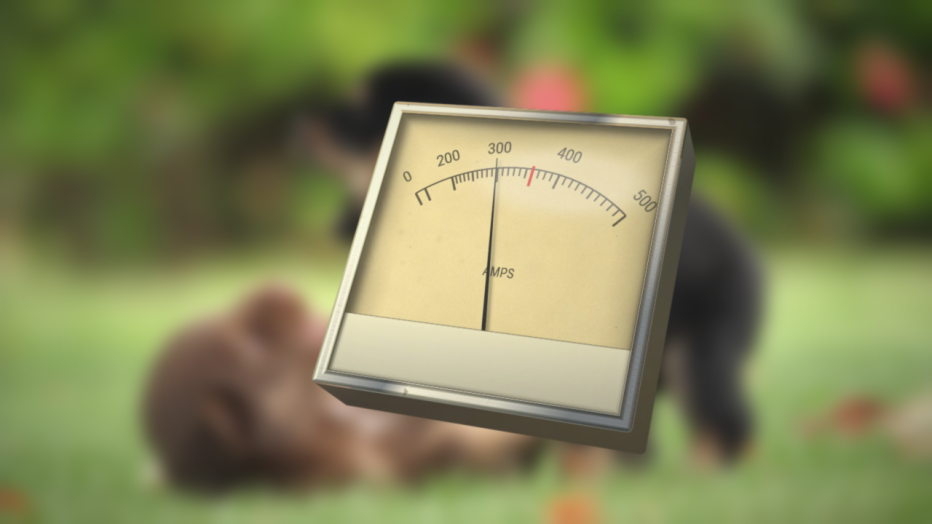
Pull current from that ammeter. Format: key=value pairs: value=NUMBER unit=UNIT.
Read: value=300 unit=A
